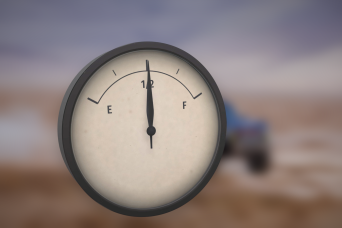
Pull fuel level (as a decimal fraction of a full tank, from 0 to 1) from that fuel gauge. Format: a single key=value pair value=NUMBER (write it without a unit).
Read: value=0.5
